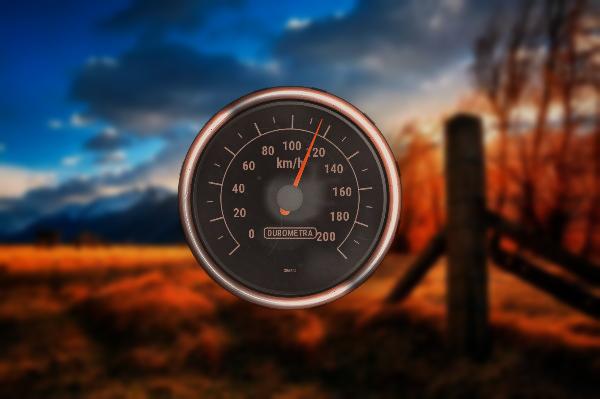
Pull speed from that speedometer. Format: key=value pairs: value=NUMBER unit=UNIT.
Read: value=115 unit=km/h
